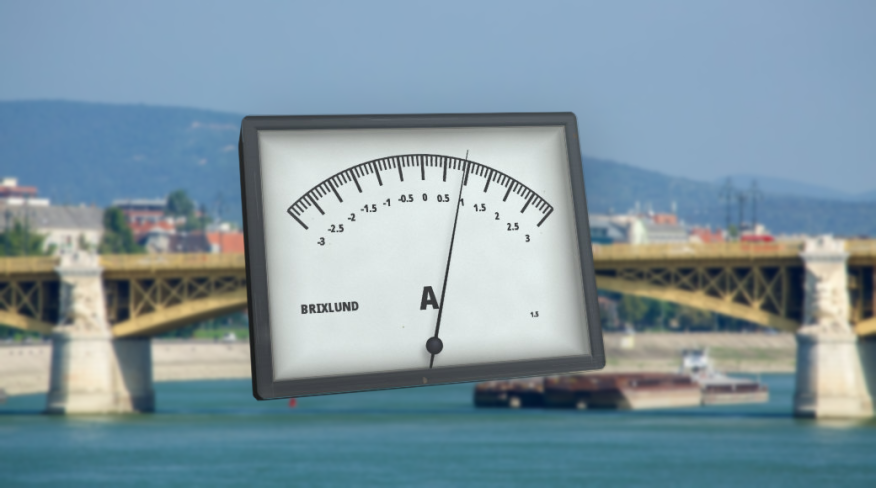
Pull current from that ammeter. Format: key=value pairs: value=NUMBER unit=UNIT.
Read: value=0.9 unit=A
